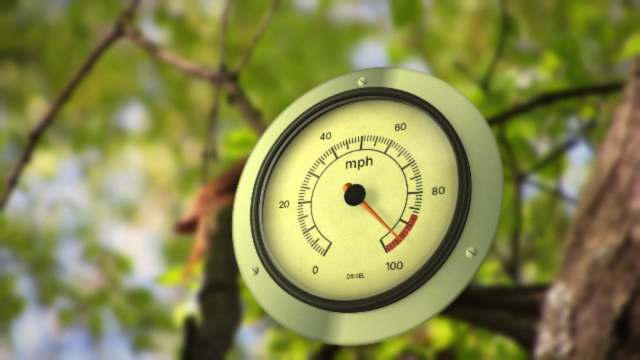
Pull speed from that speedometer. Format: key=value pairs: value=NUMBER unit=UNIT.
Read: value=95 unit=mph
